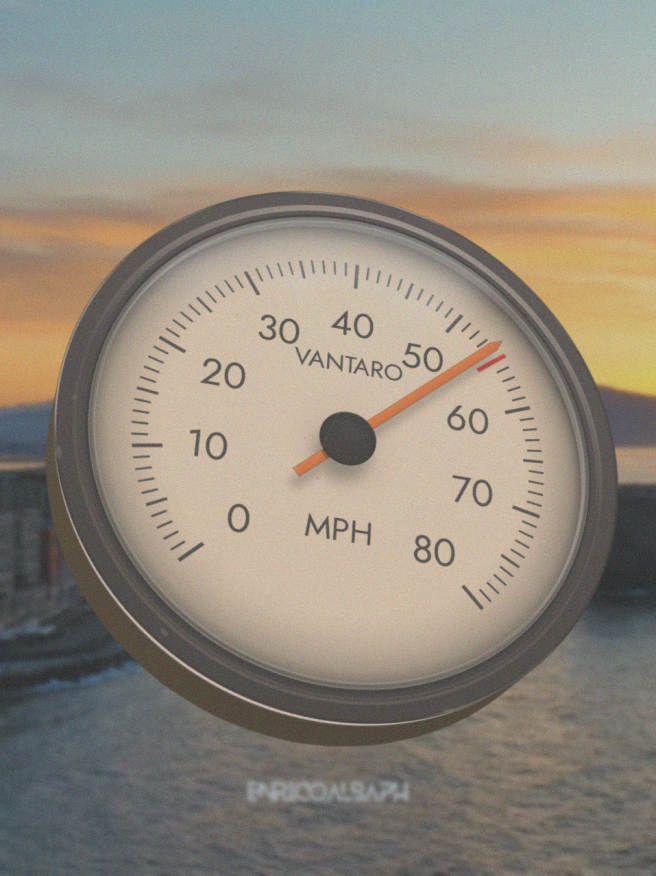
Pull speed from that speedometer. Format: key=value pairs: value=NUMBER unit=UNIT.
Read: value=54 unit=mph
